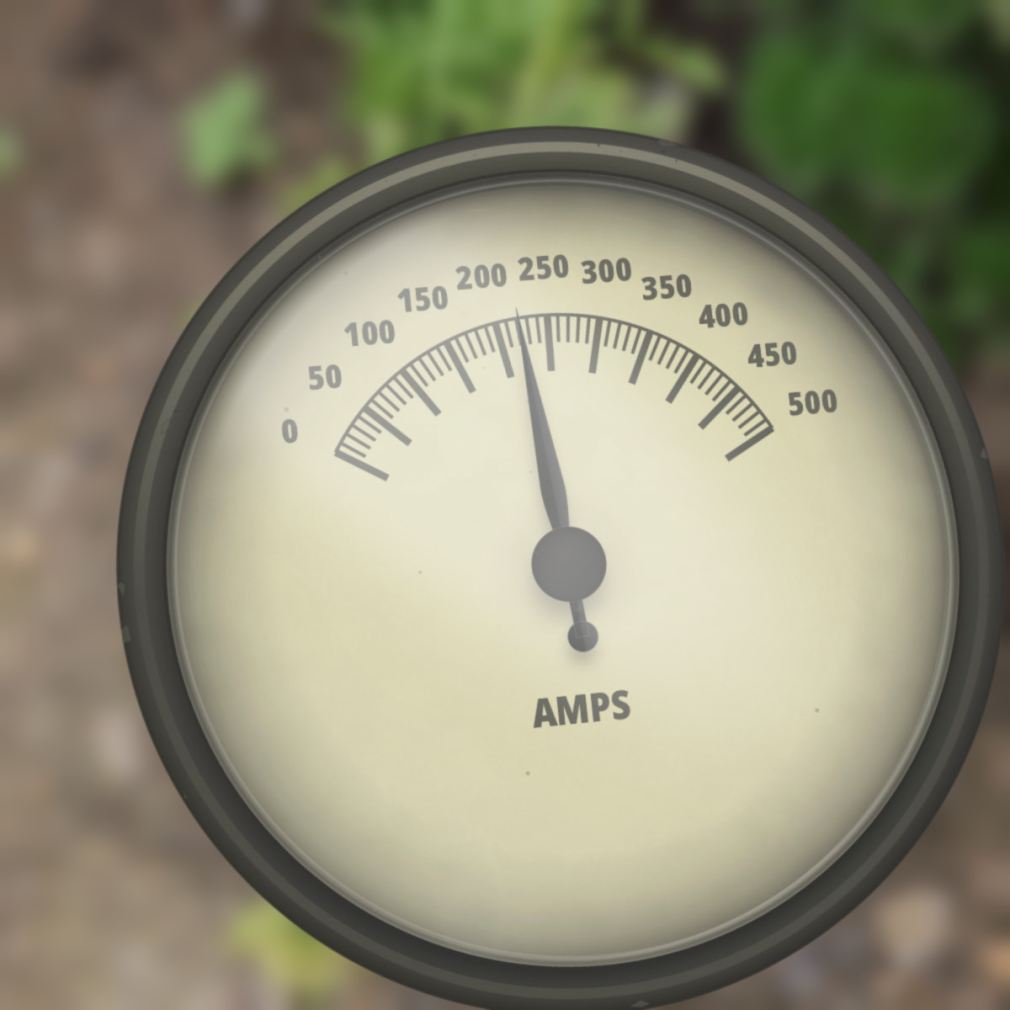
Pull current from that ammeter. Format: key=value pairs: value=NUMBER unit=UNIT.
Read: value=220 unit=A
